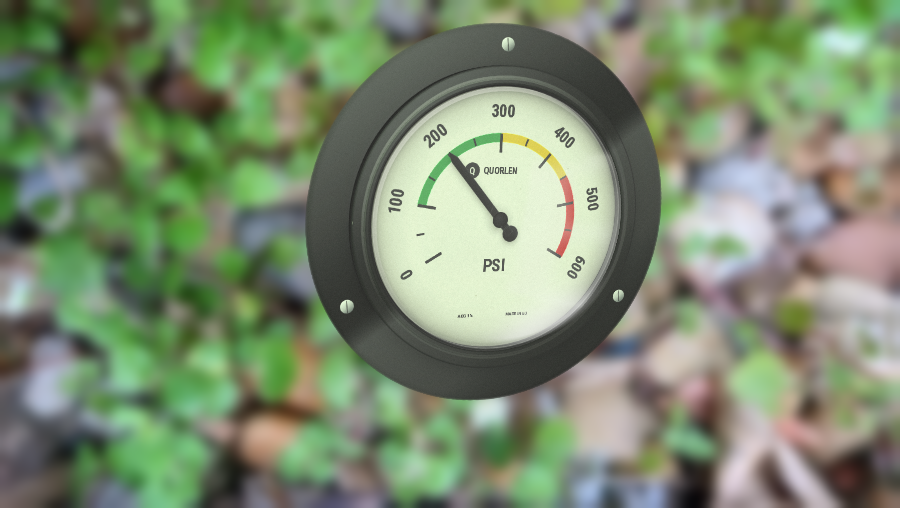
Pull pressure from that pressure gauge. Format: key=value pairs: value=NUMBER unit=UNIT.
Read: value=200 unit=psi
